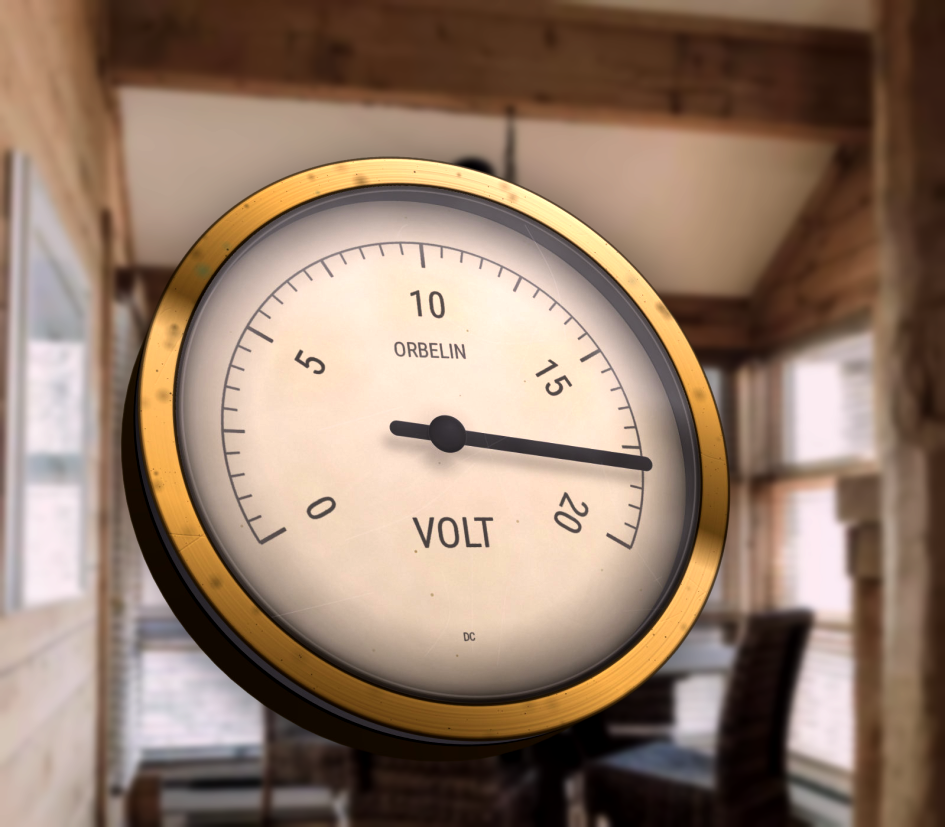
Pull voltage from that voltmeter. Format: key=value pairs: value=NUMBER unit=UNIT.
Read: value=18 unit=V
